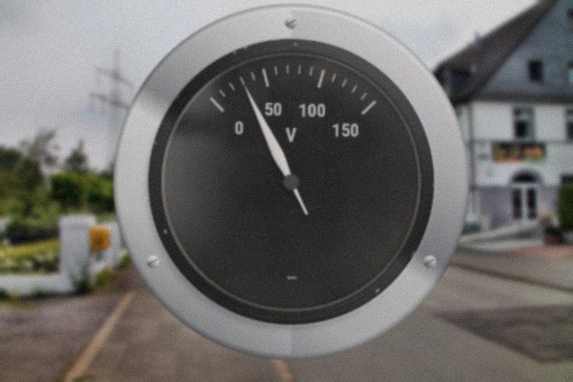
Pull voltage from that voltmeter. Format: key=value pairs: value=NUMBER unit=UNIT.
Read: value=30 unit=V
